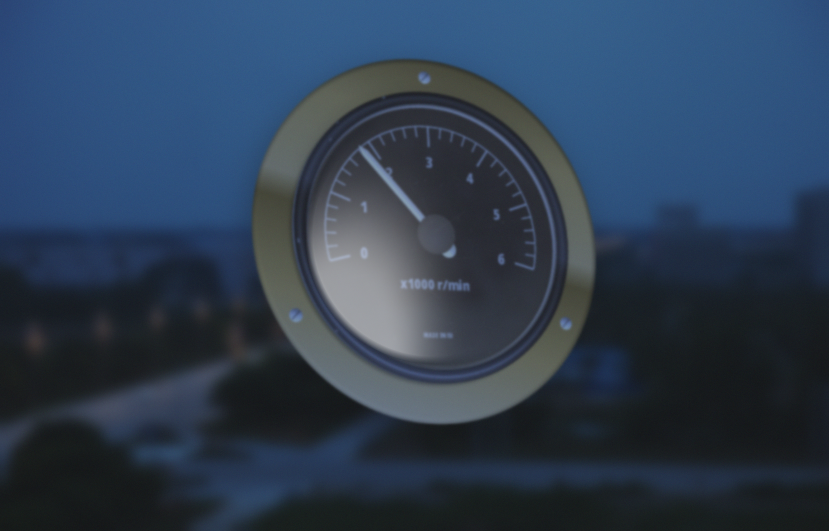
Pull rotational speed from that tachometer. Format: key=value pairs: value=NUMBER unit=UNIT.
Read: value=1800 unit=rpm
